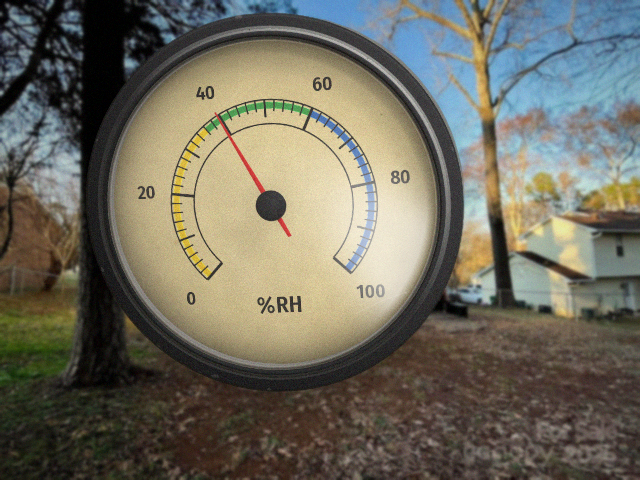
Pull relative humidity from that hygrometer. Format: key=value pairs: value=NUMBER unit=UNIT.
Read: value=40 unit=%
